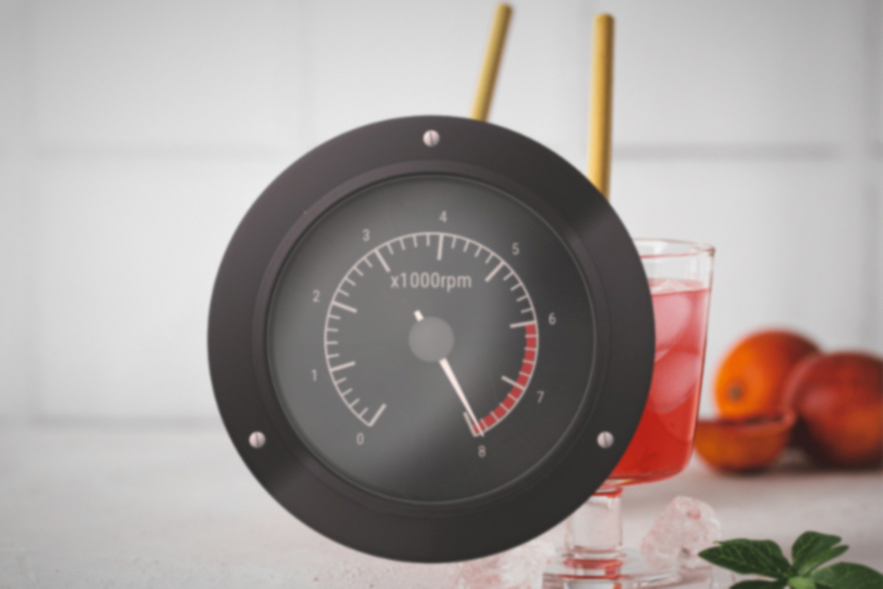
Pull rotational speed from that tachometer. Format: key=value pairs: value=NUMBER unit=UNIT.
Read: value=7900 unit=rpm
